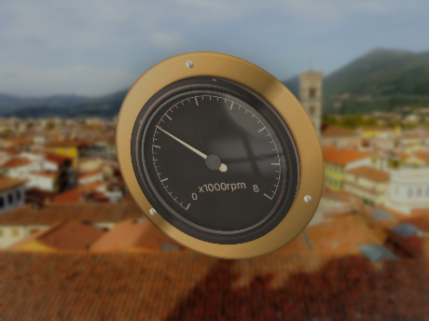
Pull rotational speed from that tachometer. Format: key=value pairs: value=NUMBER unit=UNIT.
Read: value=2600 unit=rpm
